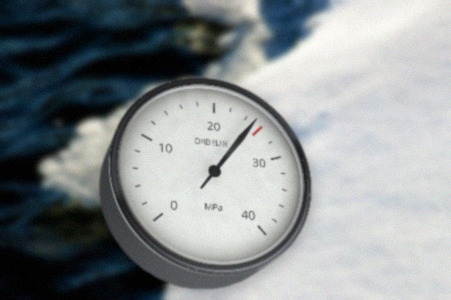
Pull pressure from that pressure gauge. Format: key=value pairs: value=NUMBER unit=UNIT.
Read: value=25 unit=MPa
